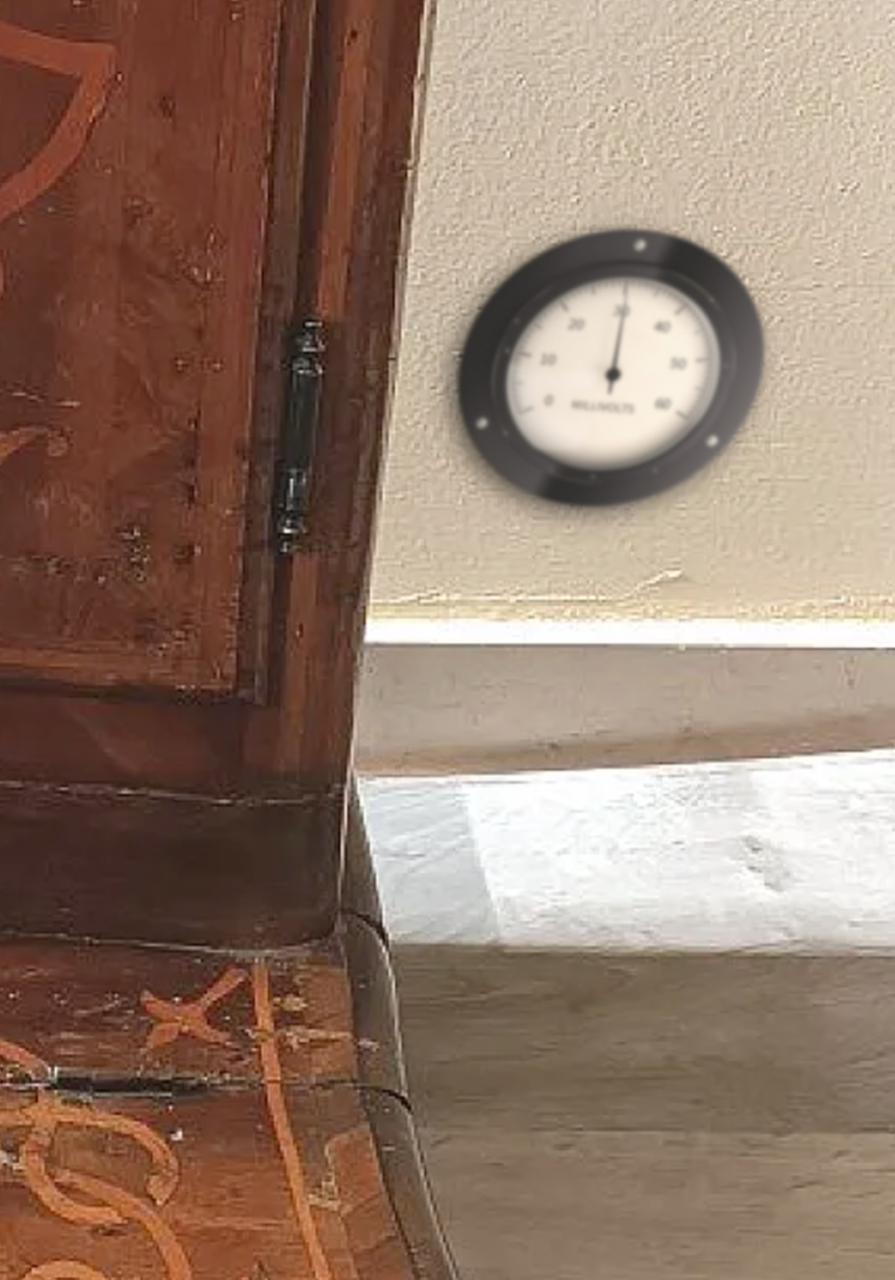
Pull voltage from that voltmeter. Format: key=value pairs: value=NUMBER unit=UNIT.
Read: value=30 unit=mV
